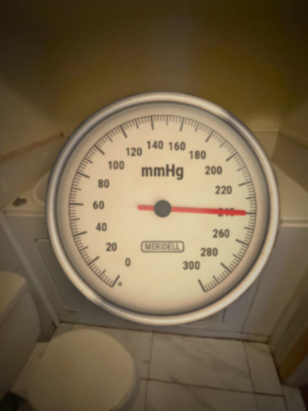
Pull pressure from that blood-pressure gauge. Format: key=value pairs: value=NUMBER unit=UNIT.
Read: value=240 unit=mmHg
